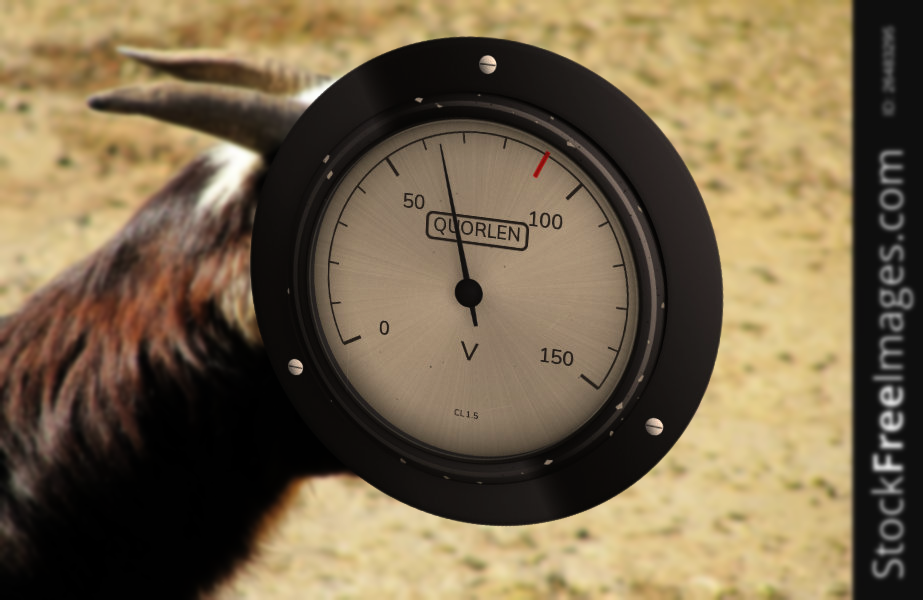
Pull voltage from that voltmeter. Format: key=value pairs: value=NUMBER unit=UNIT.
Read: value=65 unit=V
